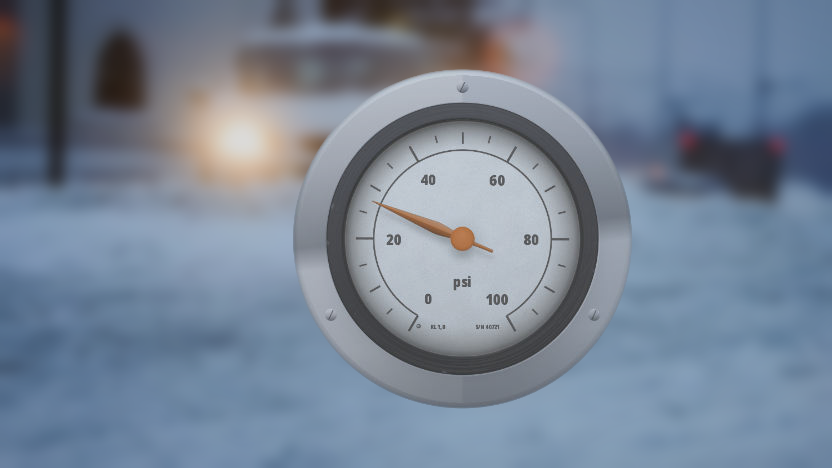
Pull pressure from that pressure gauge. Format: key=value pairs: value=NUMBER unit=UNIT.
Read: value=27.5 unit=psi
